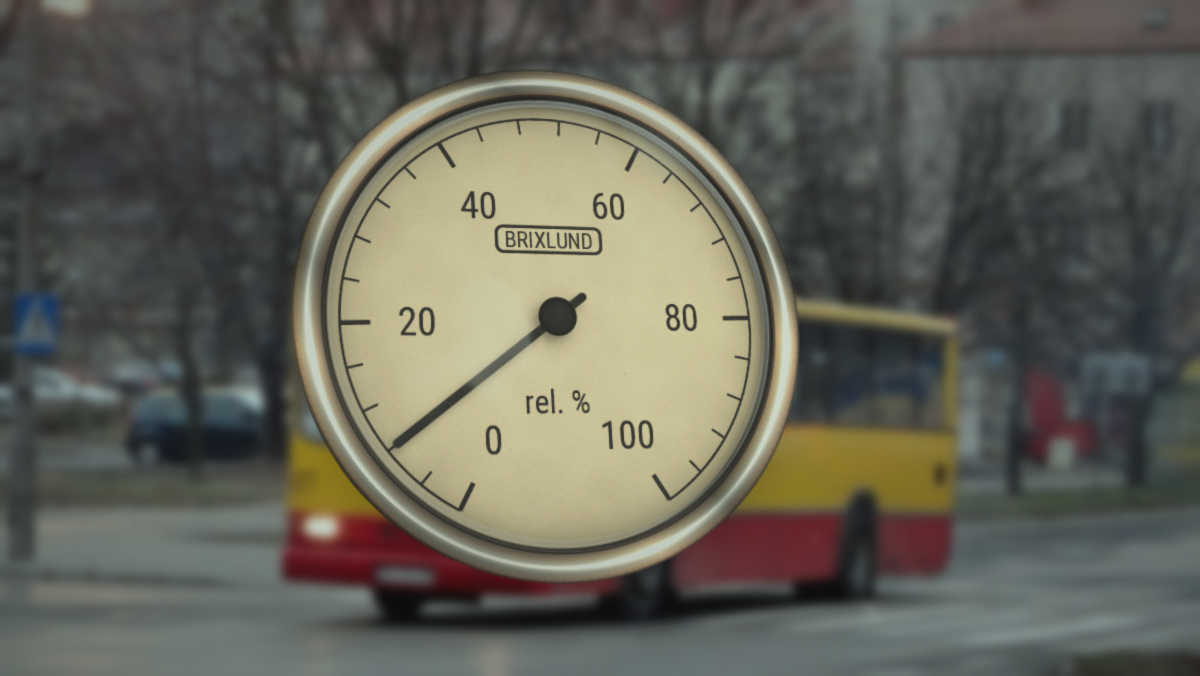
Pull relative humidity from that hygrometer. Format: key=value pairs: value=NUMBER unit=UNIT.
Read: value=8 unit=%
